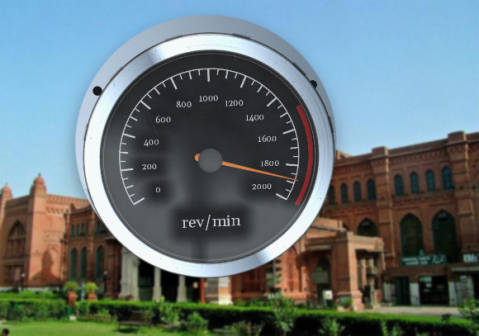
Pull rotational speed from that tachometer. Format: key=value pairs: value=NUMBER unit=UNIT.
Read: value=1875 unit=rpm
